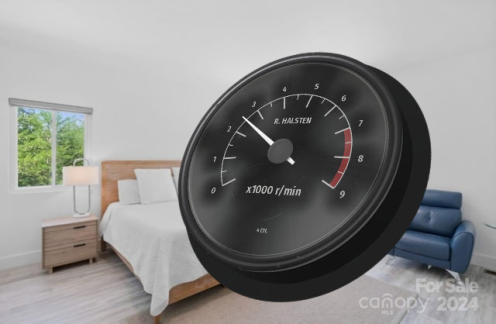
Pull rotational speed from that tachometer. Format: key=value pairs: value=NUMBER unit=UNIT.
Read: value=2500 unit=rpm
